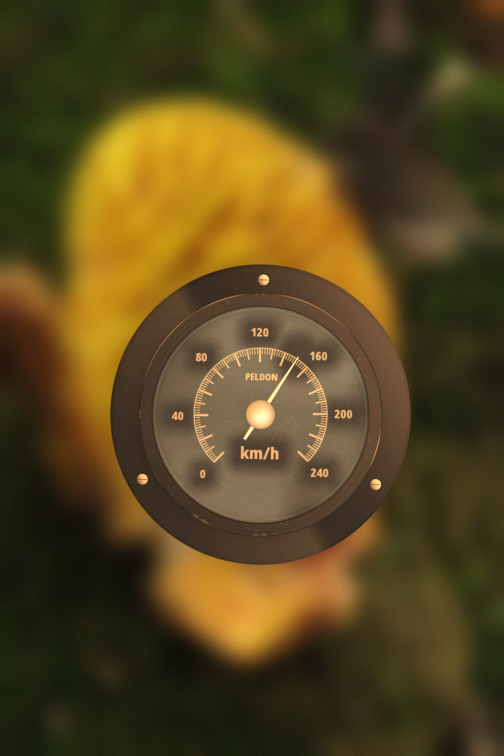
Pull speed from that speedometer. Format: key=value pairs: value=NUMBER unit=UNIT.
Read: value=150 unit=km/h
